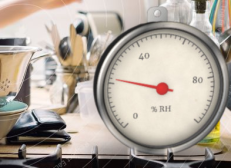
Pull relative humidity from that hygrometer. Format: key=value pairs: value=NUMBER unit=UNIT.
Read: value=22 unit=%
